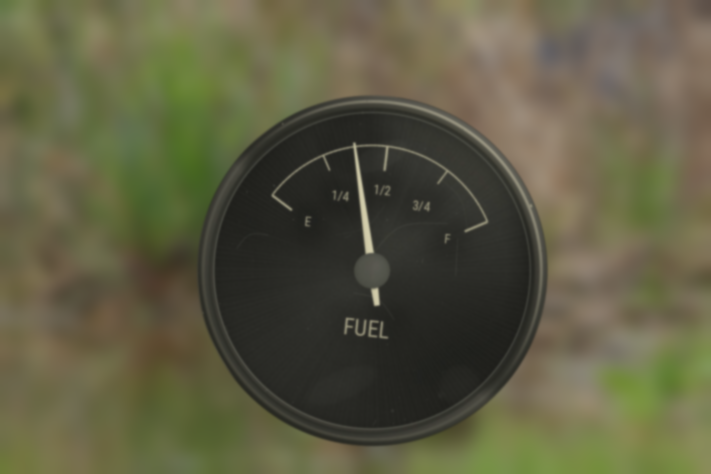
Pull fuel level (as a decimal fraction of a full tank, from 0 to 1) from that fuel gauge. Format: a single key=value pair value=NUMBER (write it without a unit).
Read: value=0.375
